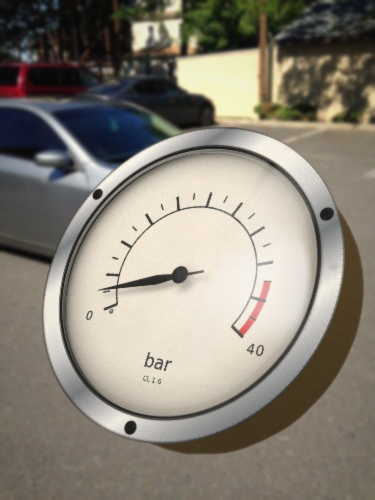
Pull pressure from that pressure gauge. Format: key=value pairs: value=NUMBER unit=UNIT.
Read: value=2 unit=bar
